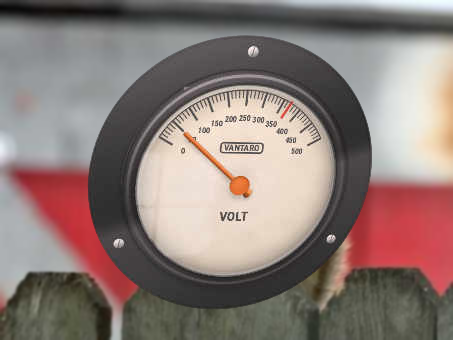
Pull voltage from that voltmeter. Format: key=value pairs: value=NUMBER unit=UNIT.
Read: value=50 unit=V
